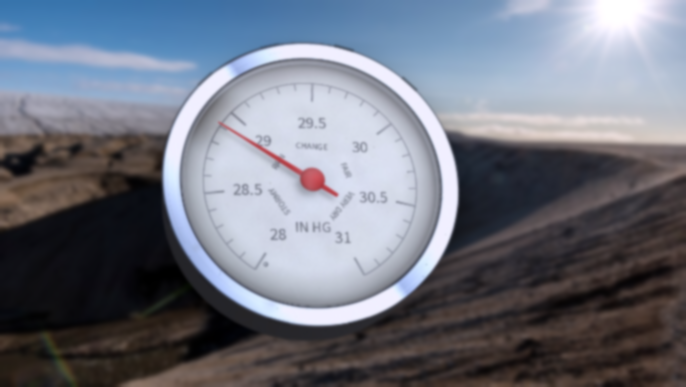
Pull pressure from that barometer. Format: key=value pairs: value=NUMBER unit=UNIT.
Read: value=28.9 unit=inHg
